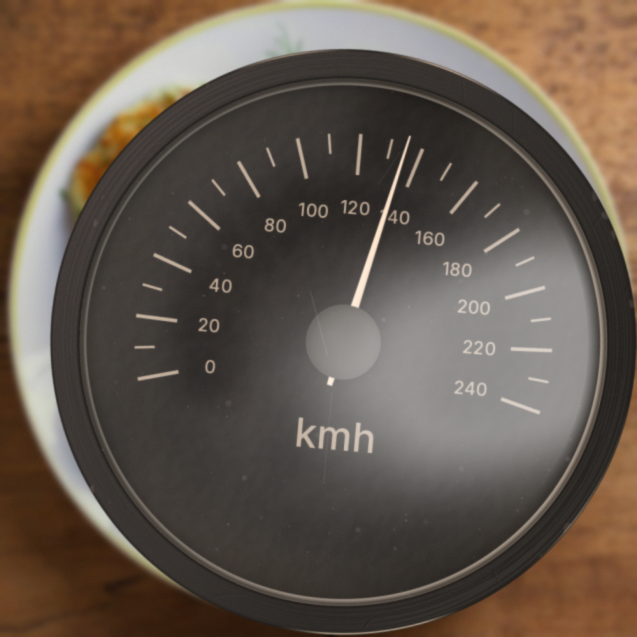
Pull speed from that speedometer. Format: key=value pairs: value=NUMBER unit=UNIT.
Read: value=135 unit=km/h
